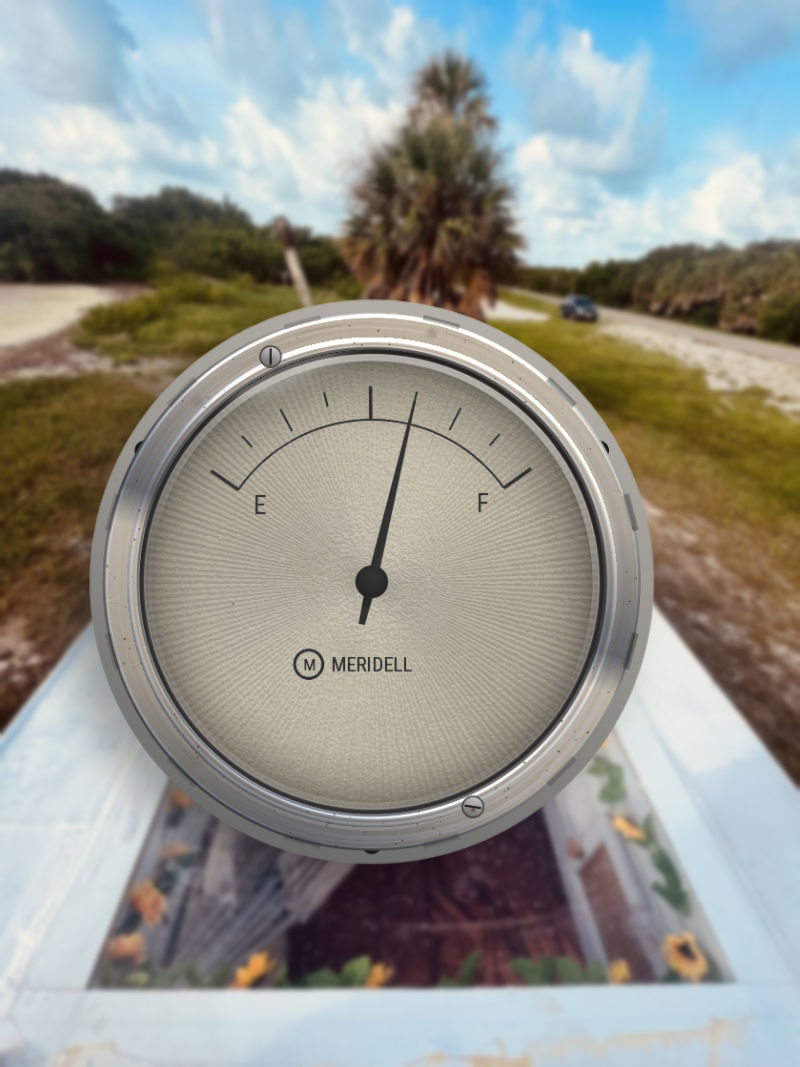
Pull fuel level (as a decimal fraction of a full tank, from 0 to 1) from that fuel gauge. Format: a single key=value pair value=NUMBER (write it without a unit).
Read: value=0.625
